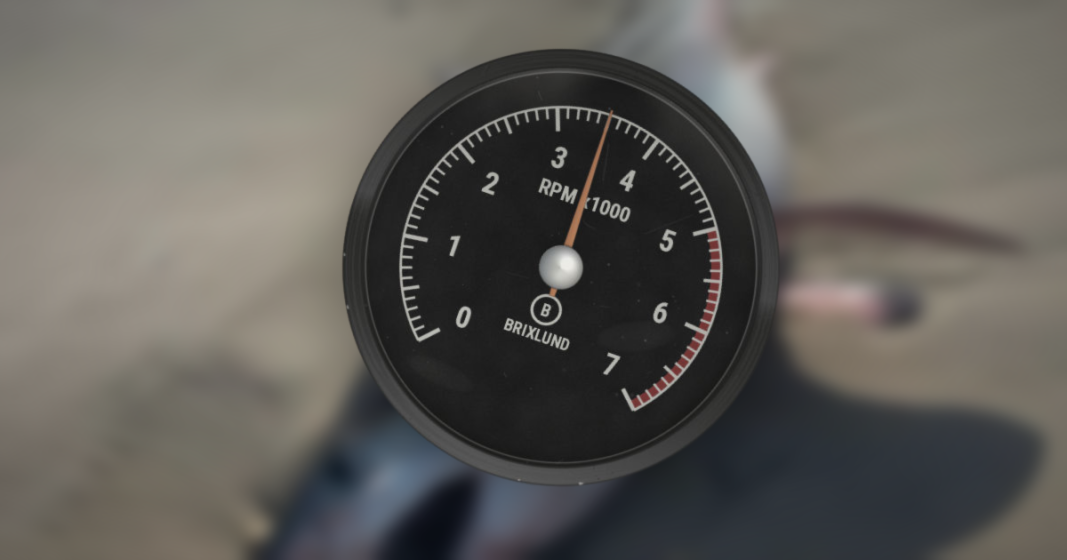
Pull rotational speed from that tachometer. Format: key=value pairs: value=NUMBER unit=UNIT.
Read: value=3500 unit=rpm
